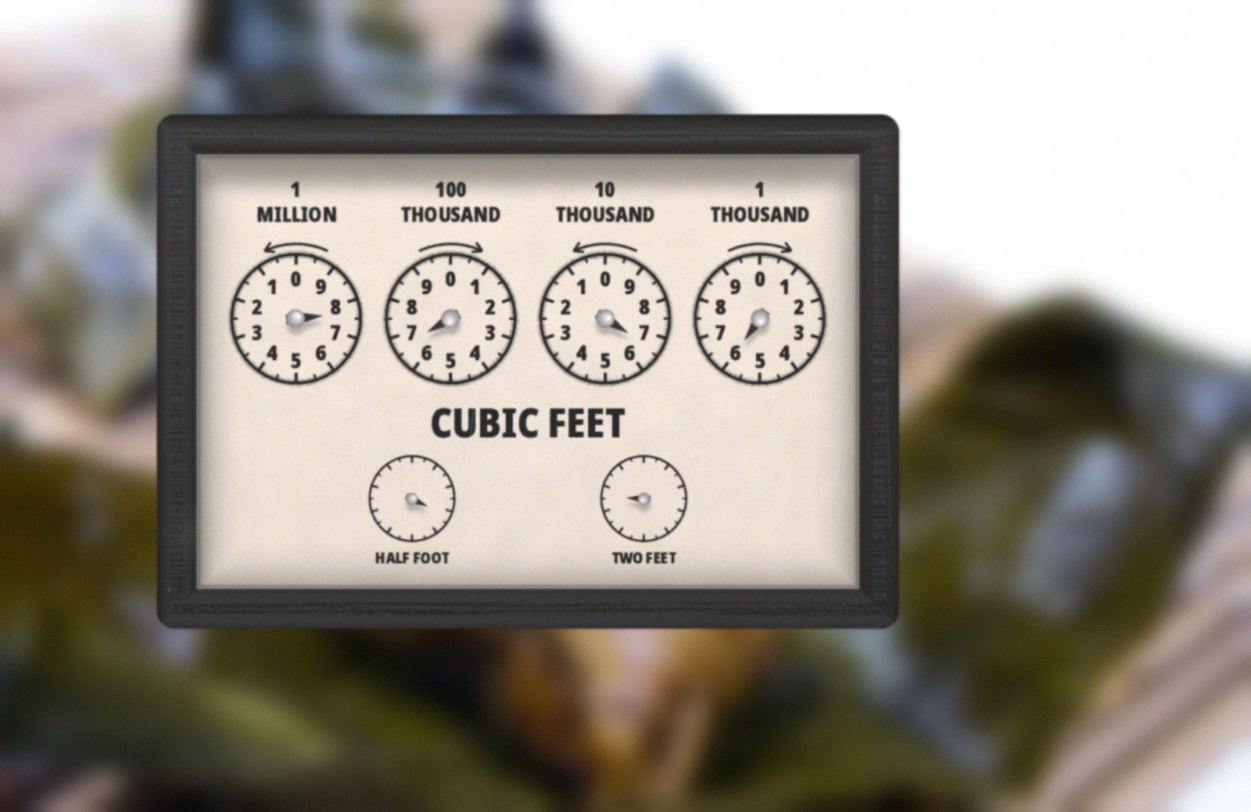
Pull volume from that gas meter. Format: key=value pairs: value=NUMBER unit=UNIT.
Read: value=766600 unit=ft³
